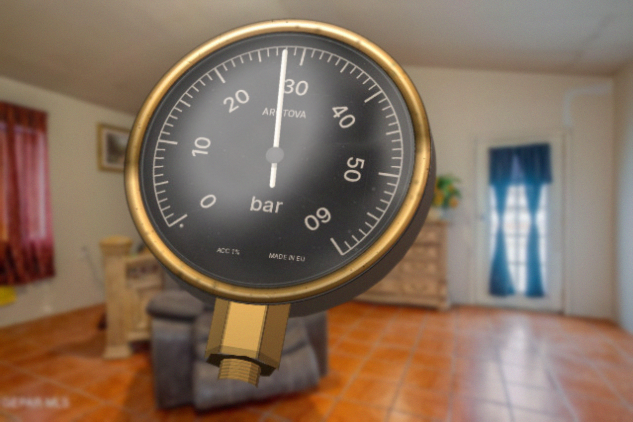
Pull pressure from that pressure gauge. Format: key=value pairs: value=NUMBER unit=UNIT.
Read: value=28 unit=bar
